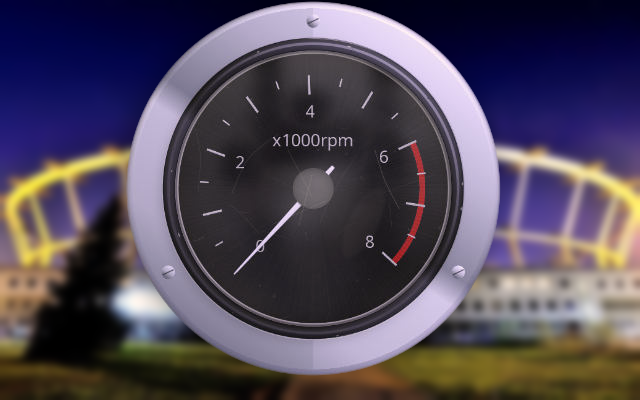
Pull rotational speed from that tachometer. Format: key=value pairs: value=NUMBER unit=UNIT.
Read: value=0 unit=rpm
